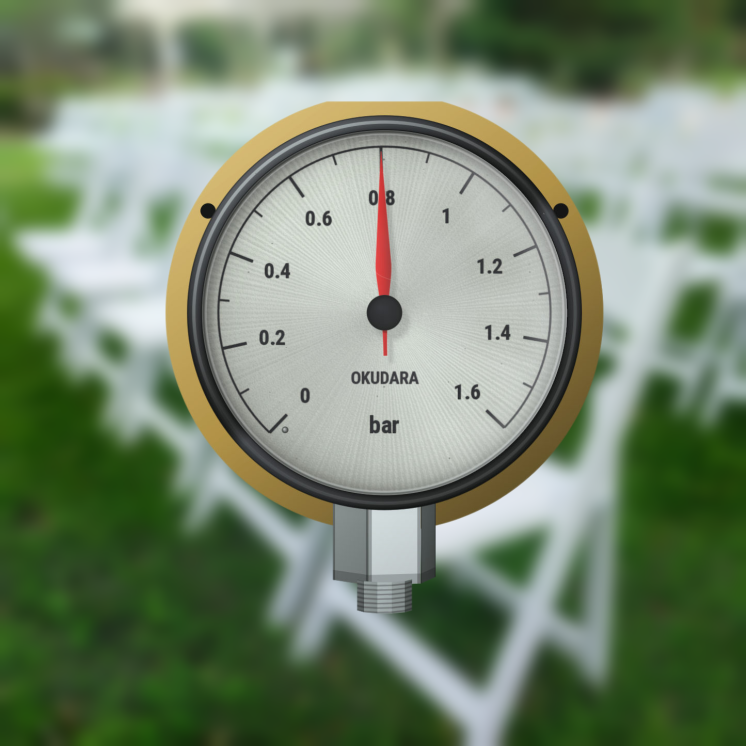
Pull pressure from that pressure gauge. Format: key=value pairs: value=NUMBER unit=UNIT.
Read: value=0.8 unit=bar
